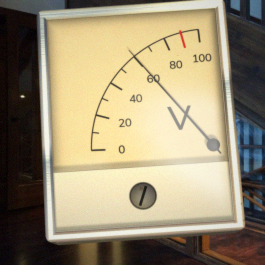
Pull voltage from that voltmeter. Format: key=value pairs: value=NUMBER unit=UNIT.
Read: value=60 unit=V
